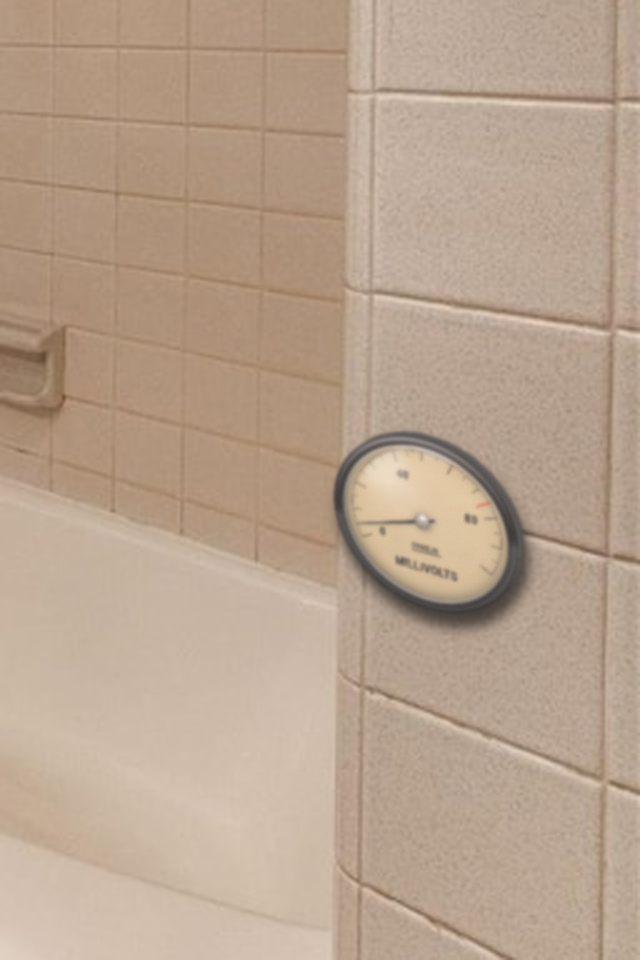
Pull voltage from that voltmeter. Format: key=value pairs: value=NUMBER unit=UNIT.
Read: value=5 unit=mV
